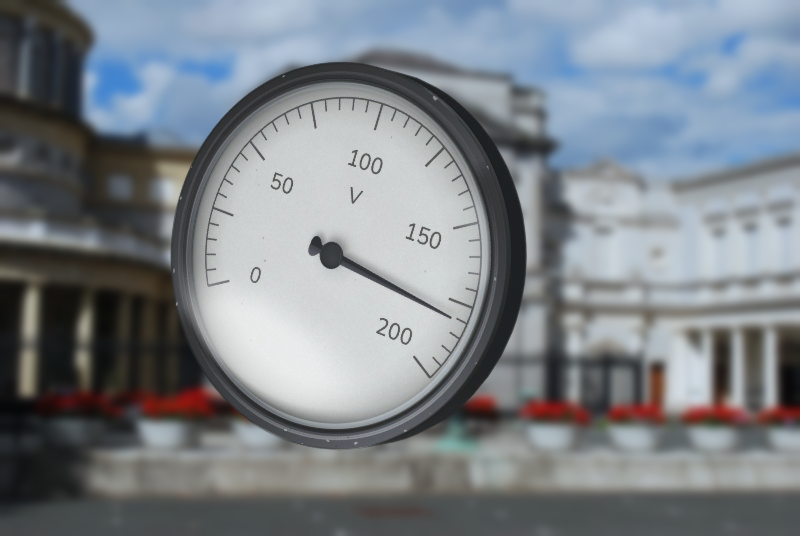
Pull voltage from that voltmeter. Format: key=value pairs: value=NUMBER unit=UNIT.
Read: value=180 unit=V
